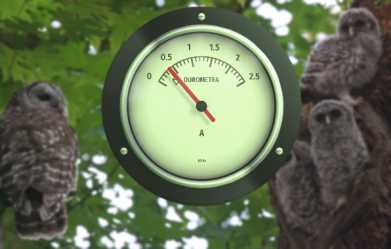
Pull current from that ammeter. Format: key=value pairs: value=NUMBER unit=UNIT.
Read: value=0.4 unit=A
